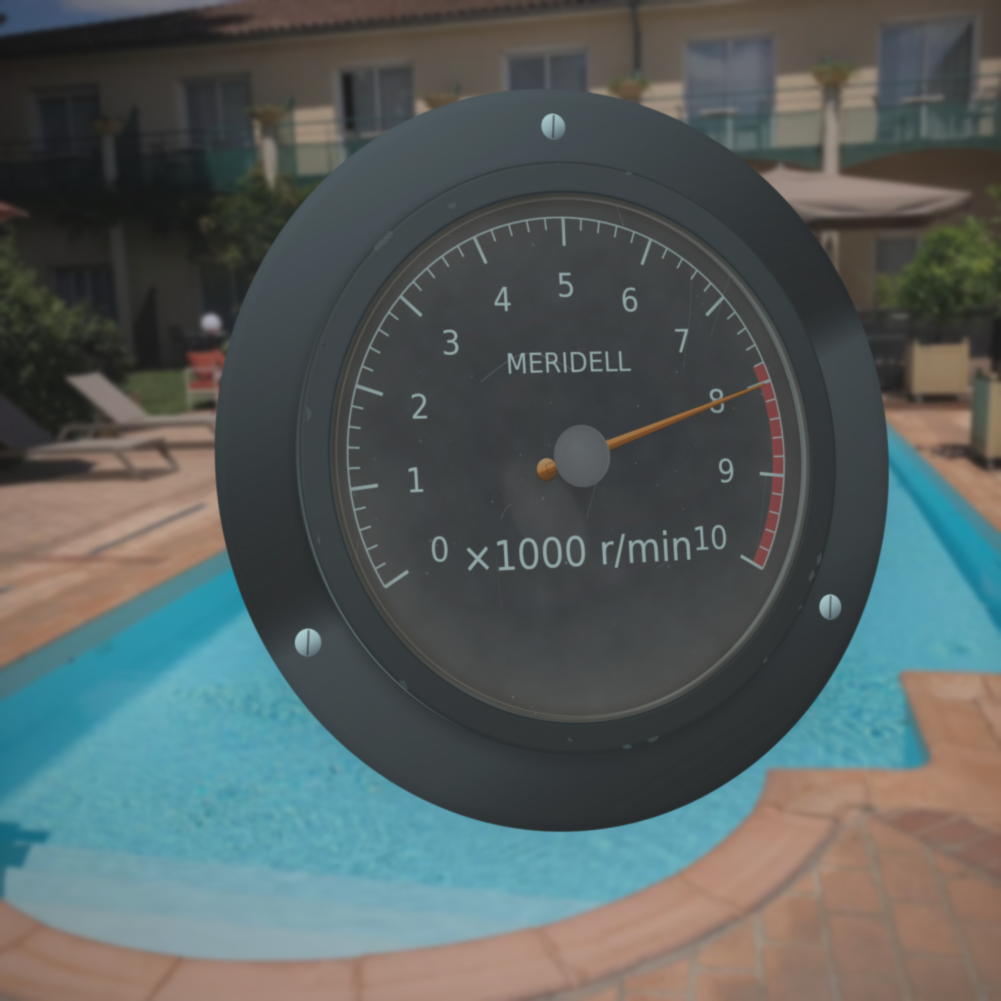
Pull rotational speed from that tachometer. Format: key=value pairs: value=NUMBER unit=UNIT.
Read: value=8000 unit=rpm
